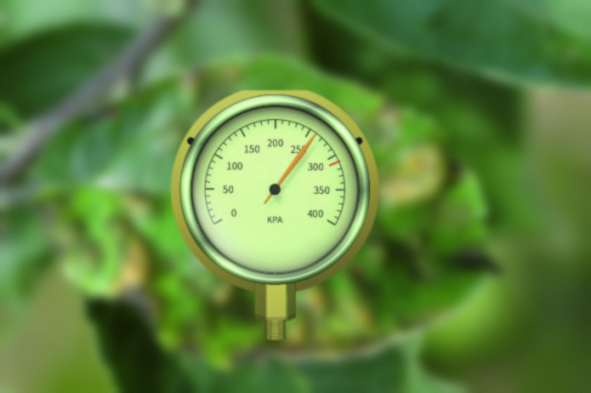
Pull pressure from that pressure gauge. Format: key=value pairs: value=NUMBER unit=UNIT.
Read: value=260 unit=kPa
